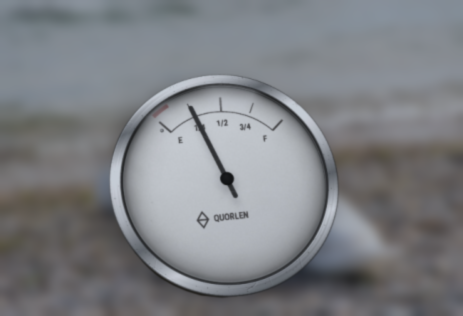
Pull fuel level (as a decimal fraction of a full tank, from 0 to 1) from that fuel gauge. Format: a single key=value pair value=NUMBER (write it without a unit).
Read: value=0.25
